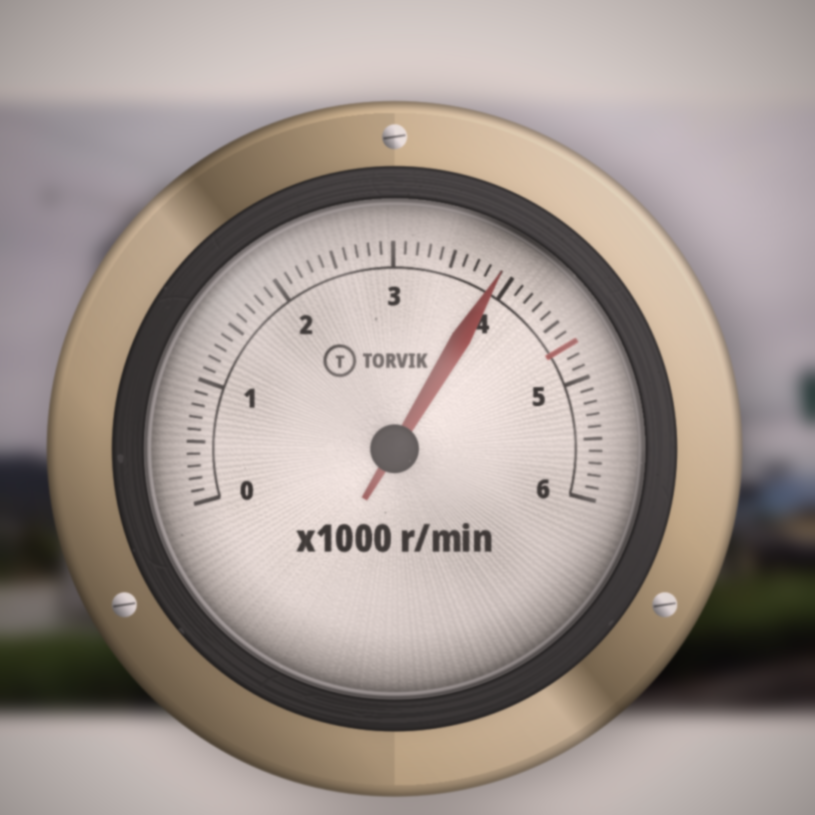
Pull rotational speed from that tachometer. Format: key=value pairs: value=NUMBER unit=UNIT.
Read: value=3900 unit=rpm
